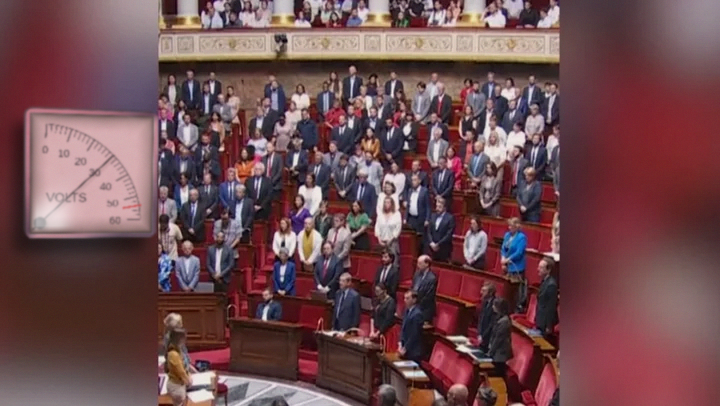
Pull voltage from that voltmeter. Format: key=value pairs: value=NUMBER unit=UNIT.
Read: value=30 unit=V
